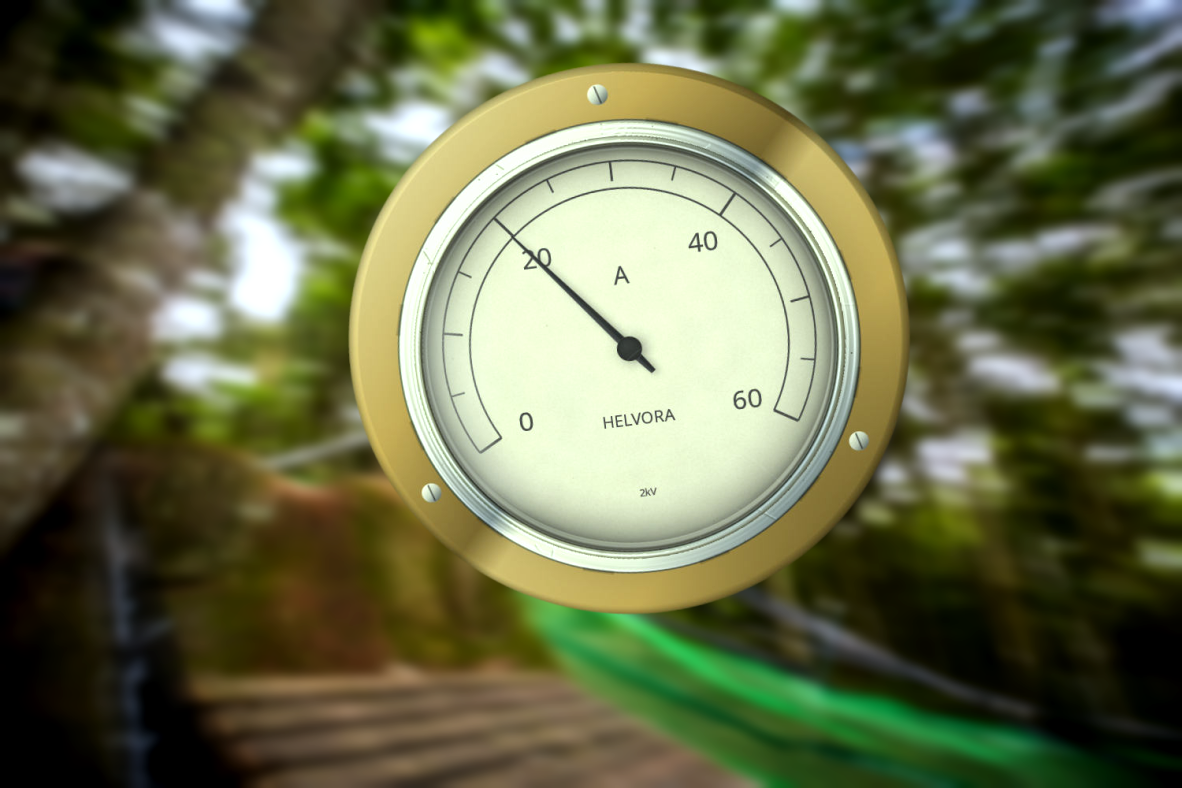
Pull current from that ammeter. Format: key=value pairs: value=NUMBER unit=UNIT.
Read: value=20 unit=A
